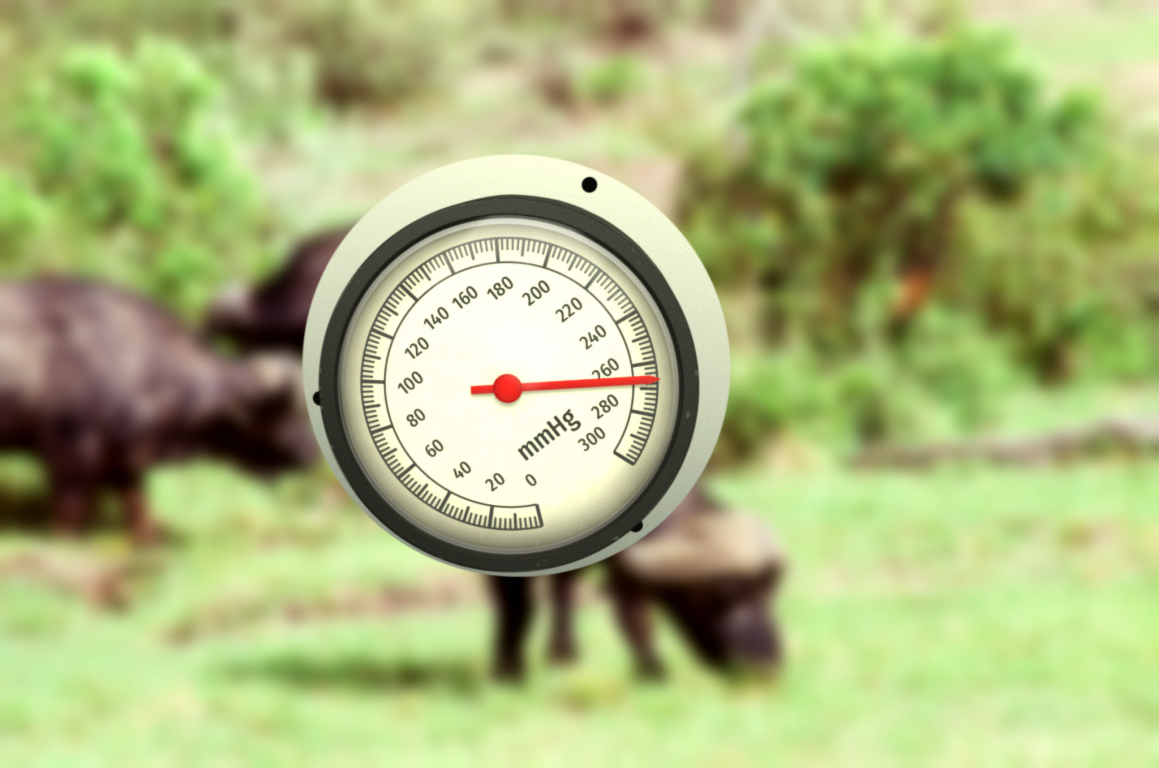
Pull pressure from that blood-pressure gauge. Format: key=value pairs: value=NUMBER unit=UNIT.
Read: value=266 unit=mmHg
